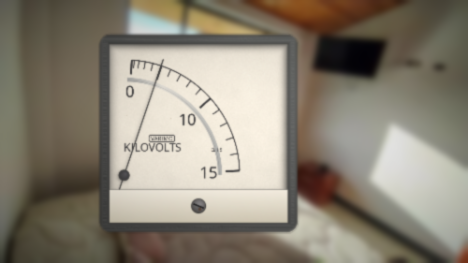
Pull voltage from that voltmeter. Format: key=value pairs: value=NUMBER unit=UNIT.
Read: value=5 unit=kV
